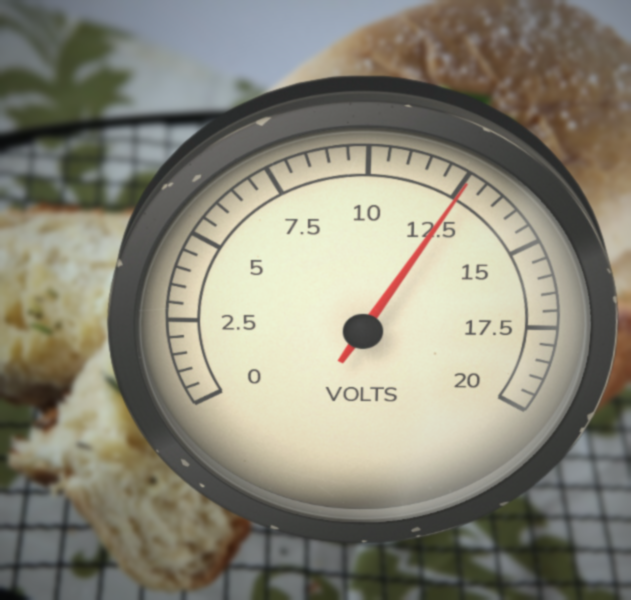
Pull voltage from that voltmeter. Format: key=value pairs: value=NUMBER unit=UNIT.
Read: value=12.5 unit=V
